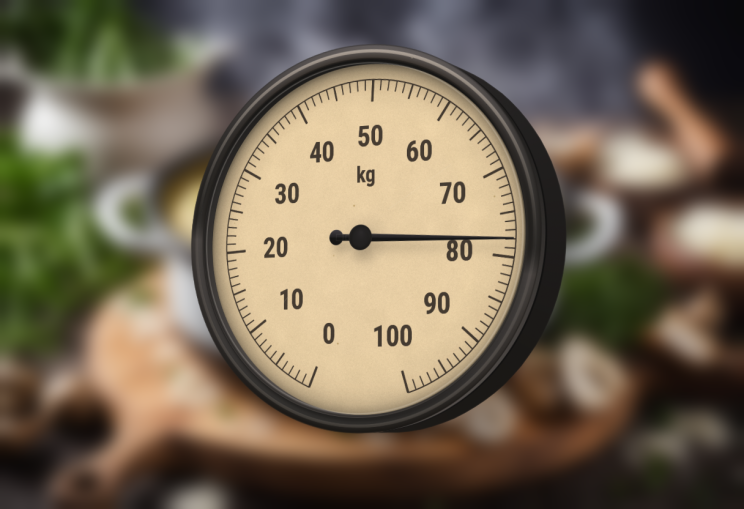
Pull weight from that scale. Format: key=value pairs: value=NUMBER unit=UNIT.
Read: value=78 unit=kg
